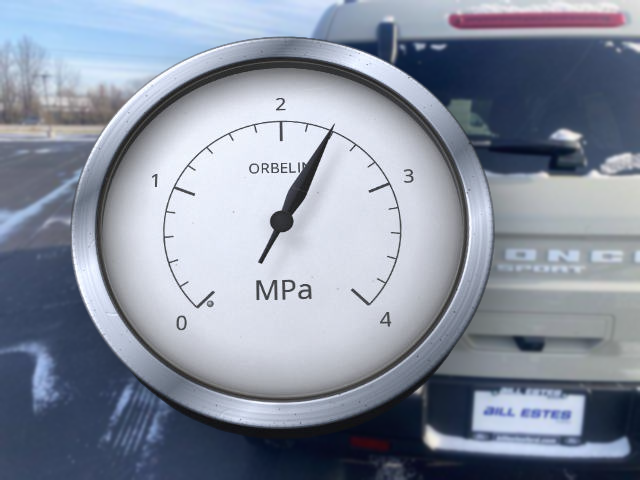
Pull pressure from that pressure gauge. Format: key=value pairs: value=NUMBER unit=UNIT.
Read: value=2.4 unit=MPa
